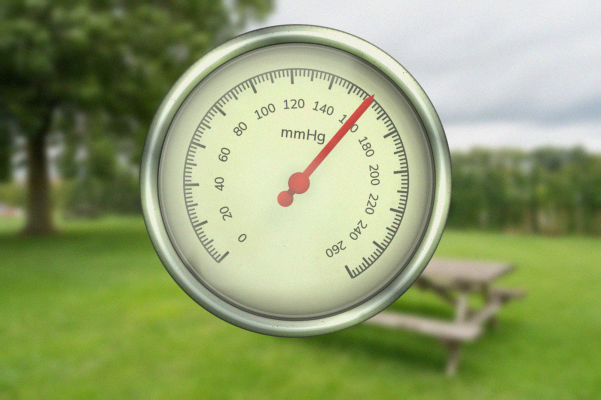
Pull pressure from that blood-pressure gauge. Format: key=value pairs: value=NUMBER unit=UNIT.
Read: value=160 unit=mmHg
